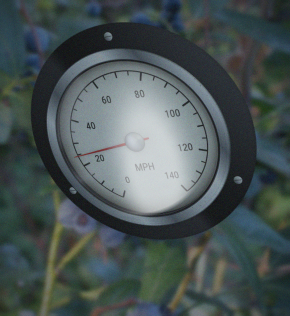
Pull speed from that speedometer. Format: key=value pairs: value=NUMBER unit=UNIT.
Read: value=25 unit=mph
